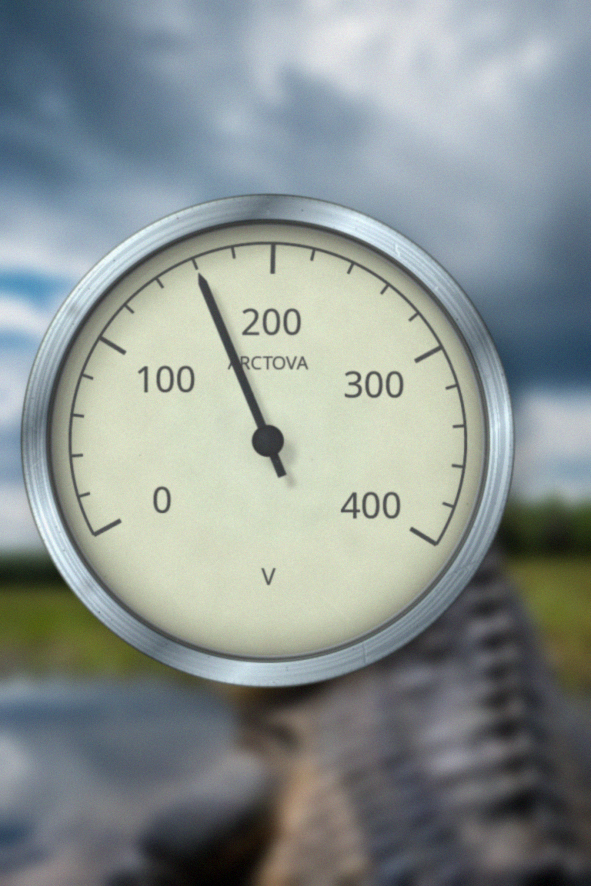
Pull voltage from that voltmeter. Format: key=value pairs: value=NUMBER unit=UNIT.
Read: value=160 unit=V
